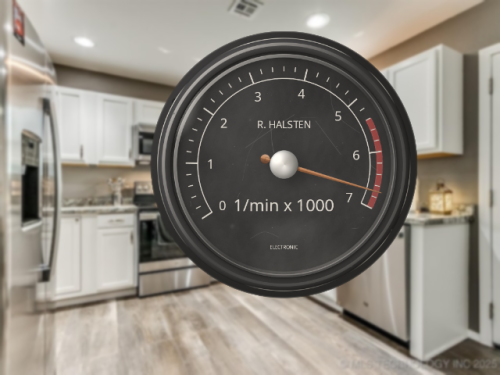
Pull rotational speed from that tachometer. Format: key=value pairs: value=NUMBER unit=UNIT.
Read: value=6700 unit=rpm
